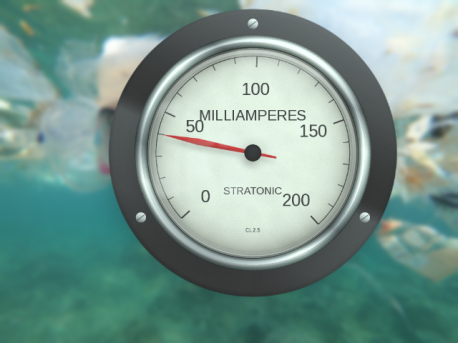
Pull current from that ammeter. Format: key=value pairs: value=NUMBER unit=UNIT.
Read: value=40 unit=mA
